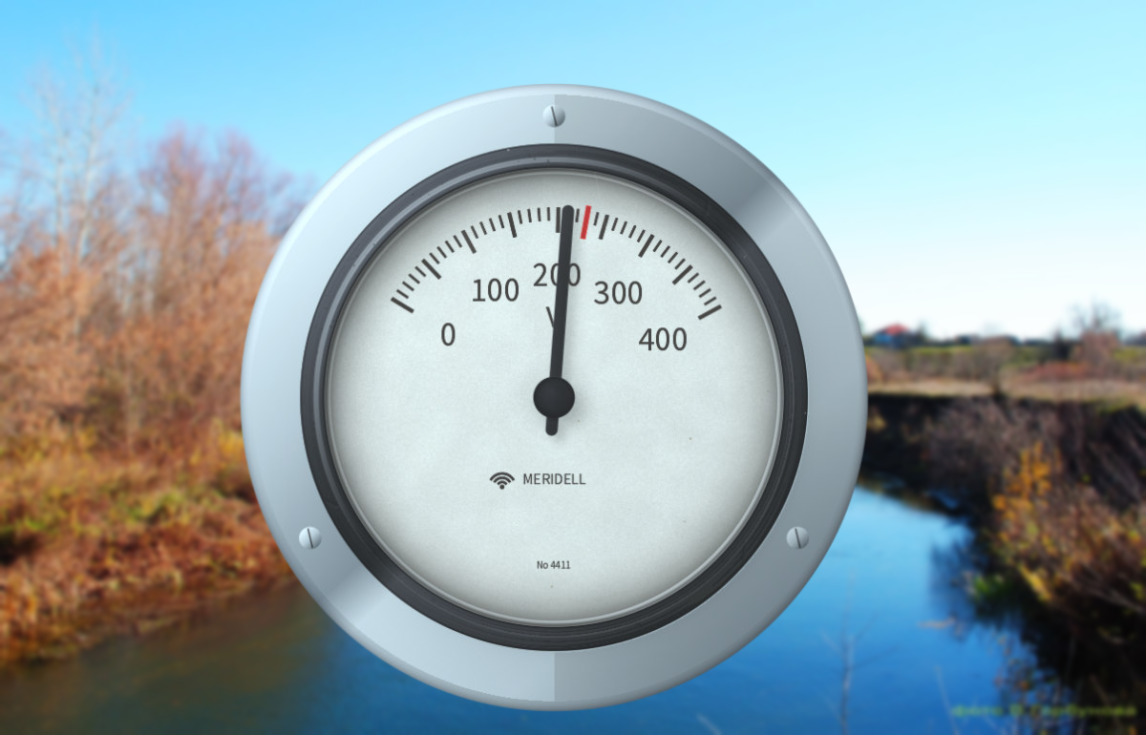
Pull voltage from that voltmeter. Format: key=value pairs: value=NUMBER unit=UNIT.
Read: value=210 unit=V
